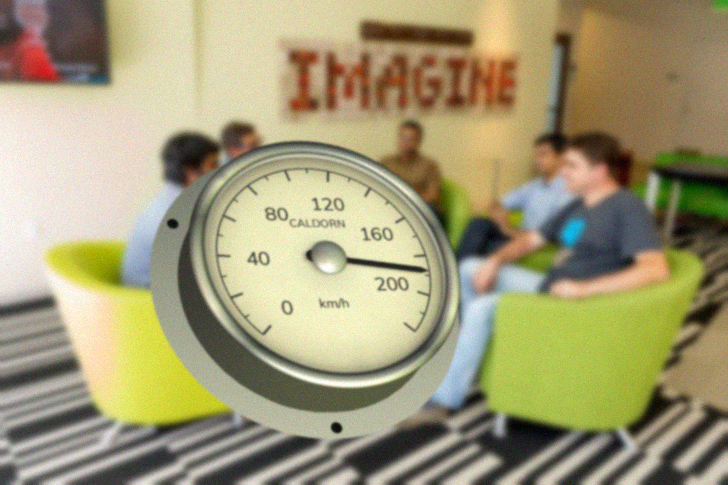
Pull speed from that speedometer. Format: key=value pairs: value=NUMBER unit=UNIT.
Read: value=190 unit=km/h
